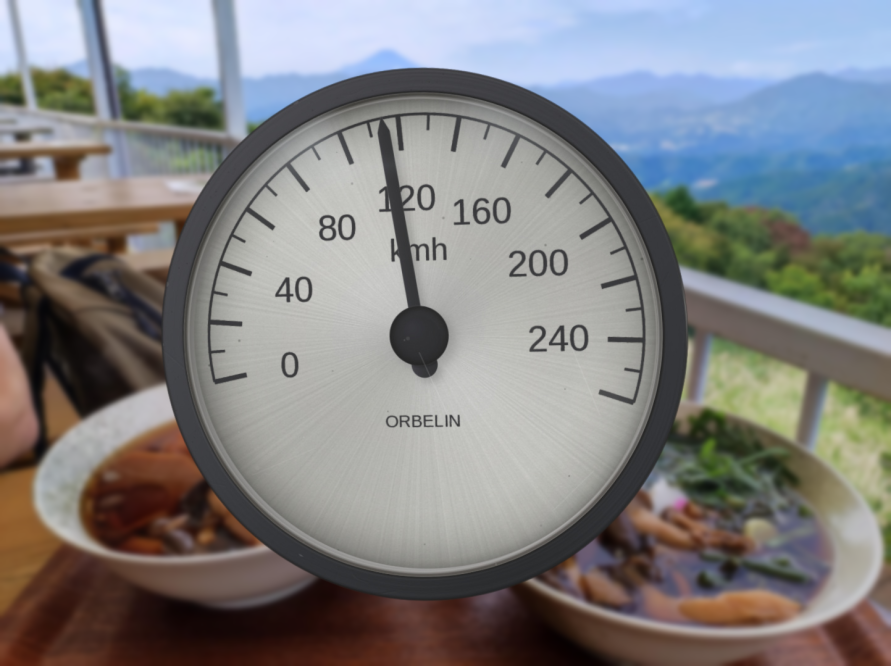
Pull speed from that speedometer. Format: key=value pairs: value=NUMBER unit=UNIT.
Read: value=115 unit=km/h
